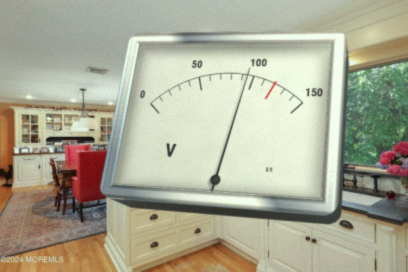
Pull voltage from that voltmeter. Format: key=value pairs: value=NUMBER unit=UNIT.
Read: value=95 unit=V
